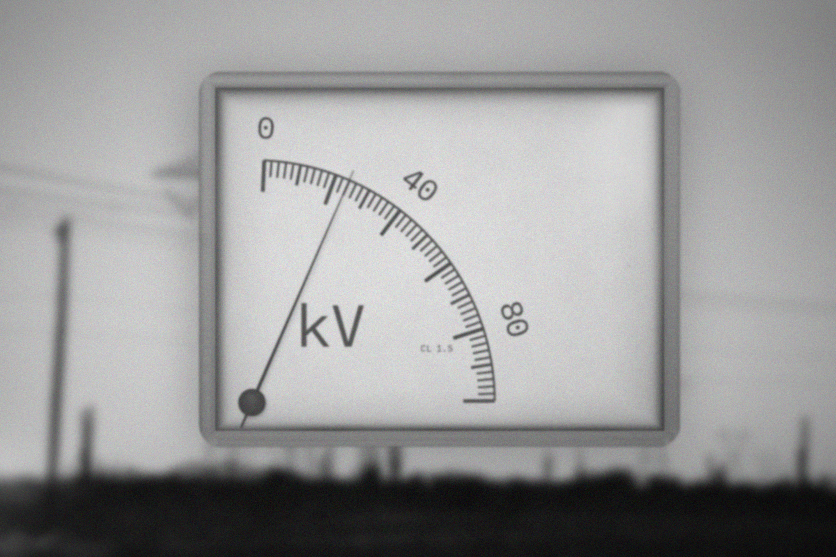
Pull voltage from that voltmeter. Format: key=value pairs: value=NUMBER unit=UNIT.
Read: value=24 unit=kV
